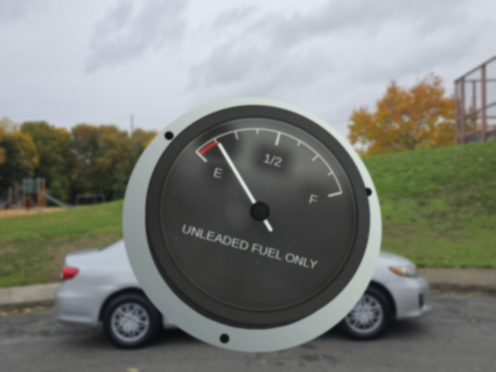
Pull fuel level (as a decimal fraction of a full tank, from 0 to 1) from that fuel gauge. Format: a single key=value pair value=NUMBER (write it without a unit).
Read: value=0.125
